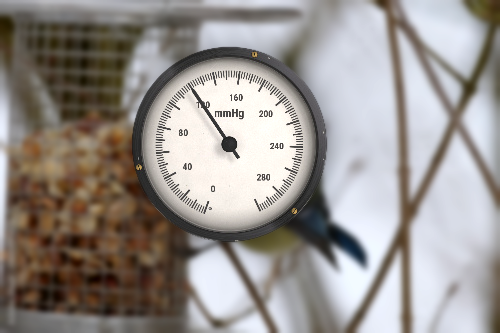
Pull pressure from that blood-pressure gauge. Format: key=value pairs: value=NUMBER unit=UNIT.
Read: value=120 unit=mmHg
